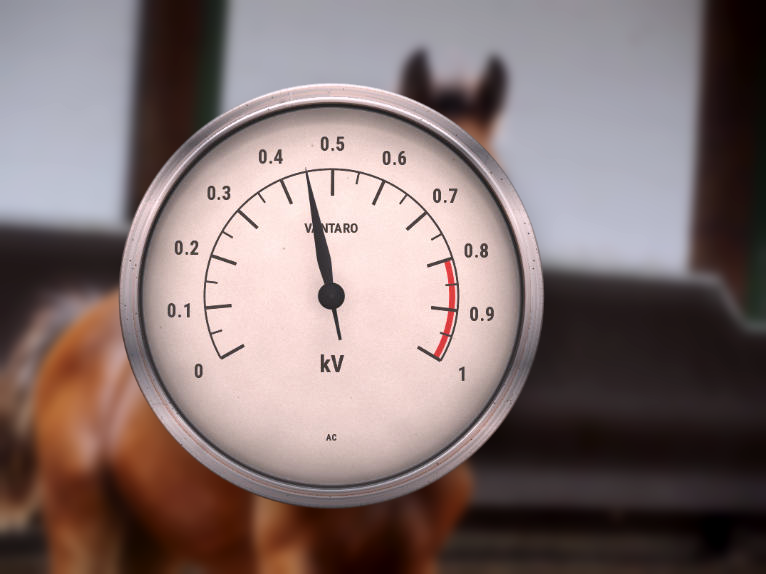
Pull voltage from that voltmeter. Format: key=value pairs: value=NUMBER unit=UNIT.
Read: value=0.45 unit=kV
